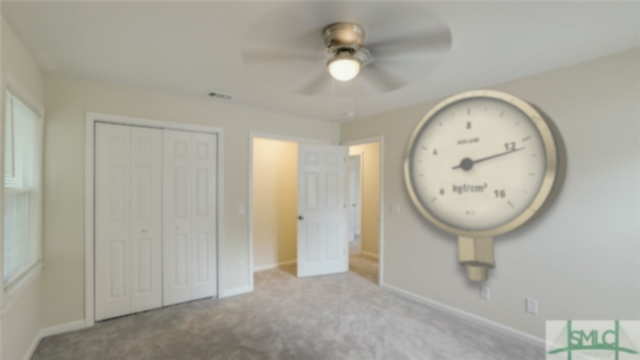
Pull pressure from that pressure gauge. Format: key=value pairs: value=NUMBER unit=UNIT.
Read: value=12.5 unit=kg/cm²
